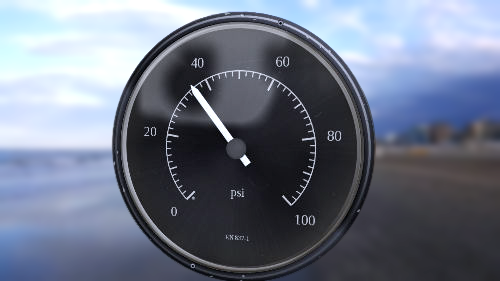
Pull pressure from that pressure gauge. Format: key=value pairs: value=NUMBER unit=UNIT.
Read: value=36 unit=psi
